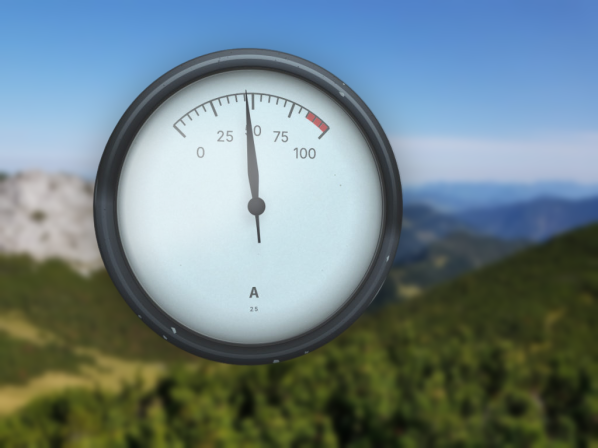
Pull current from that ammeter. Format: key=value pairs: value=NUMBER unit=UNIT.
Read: value=45 unit=A
